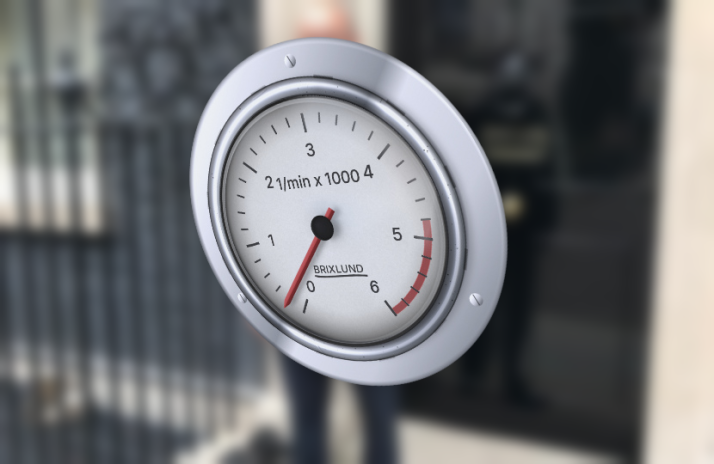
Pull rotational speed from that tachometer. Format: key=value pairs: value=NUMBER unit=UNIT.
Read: value=200 unit=rpm
